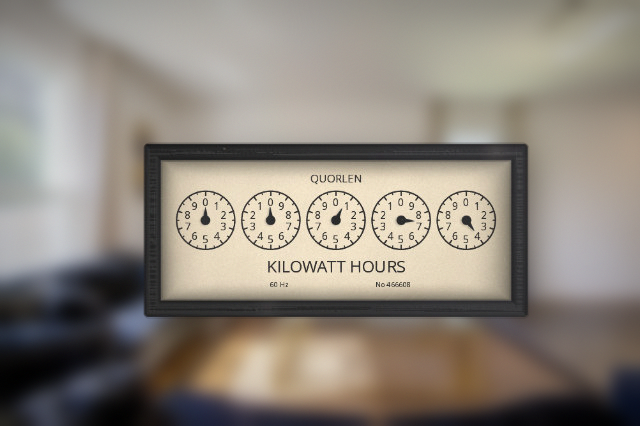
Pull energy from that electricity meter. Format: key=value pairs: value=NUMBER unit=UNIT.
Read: value=74 unit=kWh
